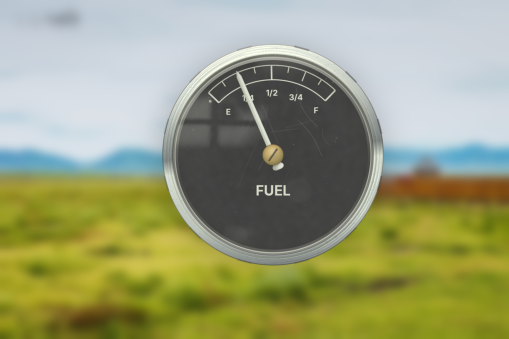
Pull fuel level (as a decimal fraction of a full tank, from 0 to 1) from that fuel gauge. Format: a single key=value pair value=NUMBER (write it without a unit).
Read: value=0.25
